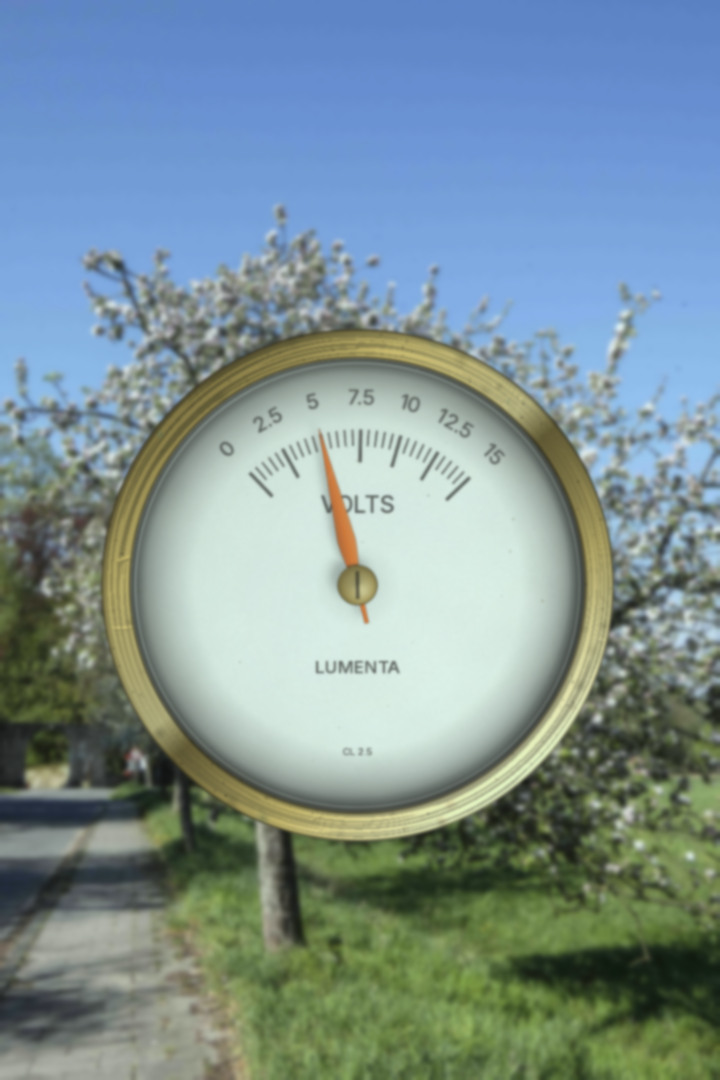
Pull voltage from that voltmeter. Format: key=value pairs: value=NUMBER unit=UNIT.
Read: value=5 unit=V
